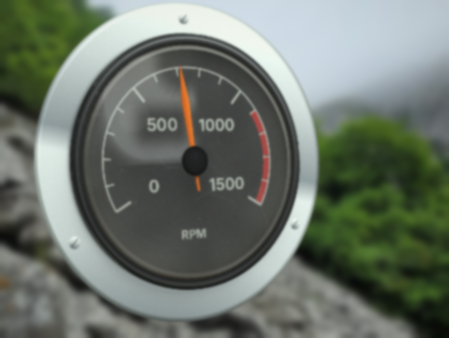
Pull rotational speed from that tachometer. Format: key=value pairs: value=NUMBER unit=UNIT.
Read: value=700 unit=rpm
